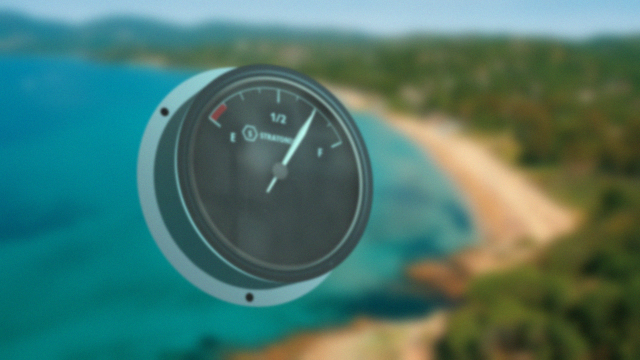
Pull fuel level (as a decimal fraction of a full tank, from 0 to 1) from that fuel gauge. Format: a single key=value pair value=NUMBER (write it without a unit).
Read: value=0.75
